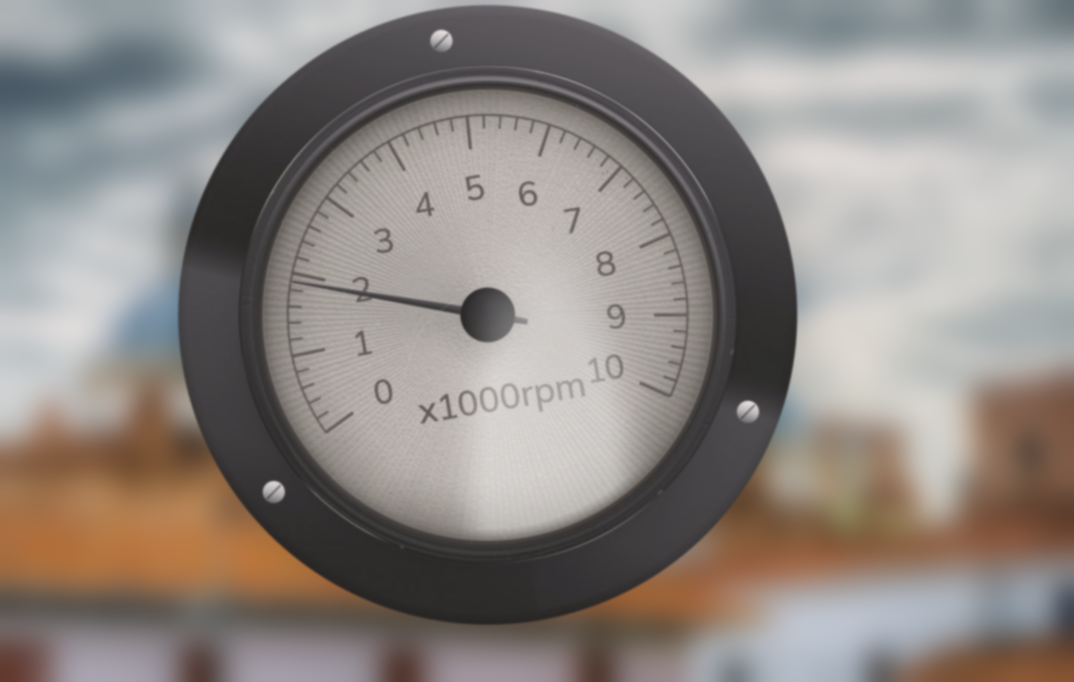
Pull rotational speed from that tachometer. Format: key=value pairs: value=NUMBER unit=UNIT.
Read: value=1900 unit=rpm
